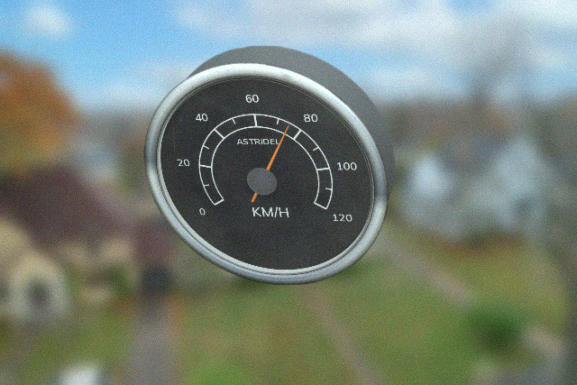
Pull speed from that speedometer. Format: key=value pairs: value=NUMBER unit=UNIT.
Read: value=75 unit=km/h
